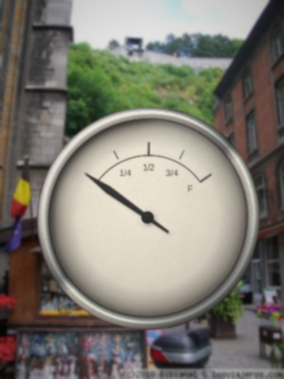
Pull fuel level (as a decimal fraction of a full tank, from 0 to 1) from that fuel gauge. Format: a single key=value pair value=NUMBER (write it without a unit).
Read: value=0
